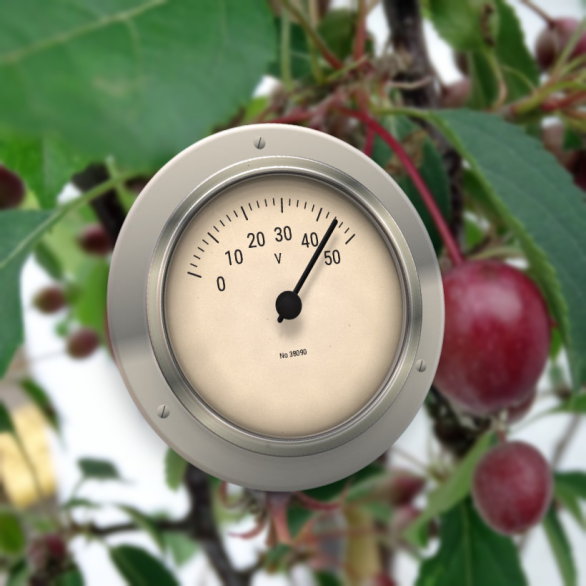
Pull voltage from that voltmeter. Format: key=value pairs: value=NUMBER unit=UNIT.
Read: value=44 unit=V
